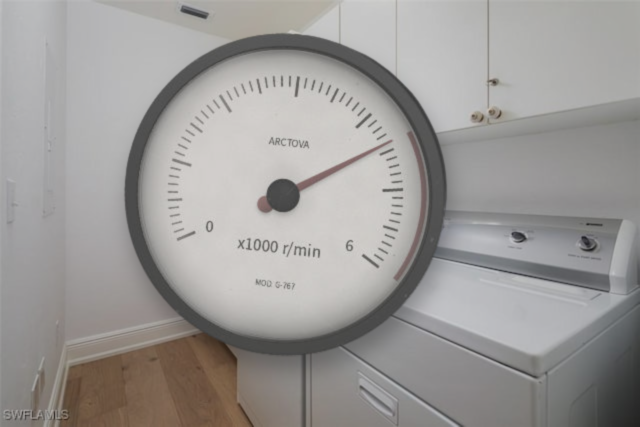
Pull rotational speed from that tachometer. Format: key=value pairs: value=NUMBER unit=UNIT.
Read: value=4400 unit=rpm
